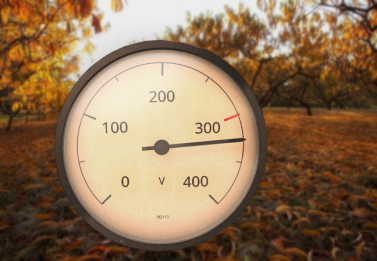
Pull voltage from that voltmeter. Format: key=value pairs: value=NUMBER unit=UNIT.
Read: value=325 unit=V
